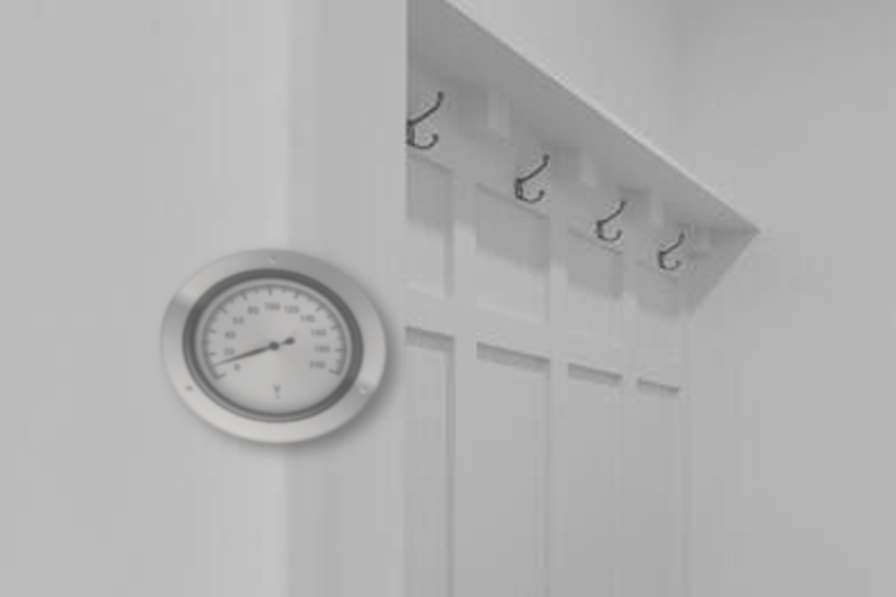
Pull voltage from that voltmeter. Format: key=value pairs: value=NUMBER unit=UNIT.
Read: value=10 unit=V
